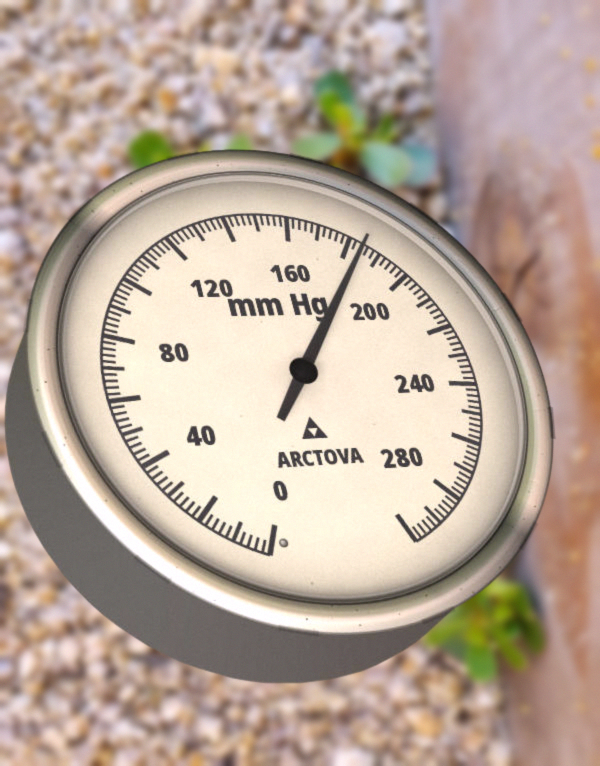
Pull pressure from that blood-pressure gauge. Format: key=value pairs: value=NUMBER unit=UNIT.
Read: value=184 unit=mmHg
